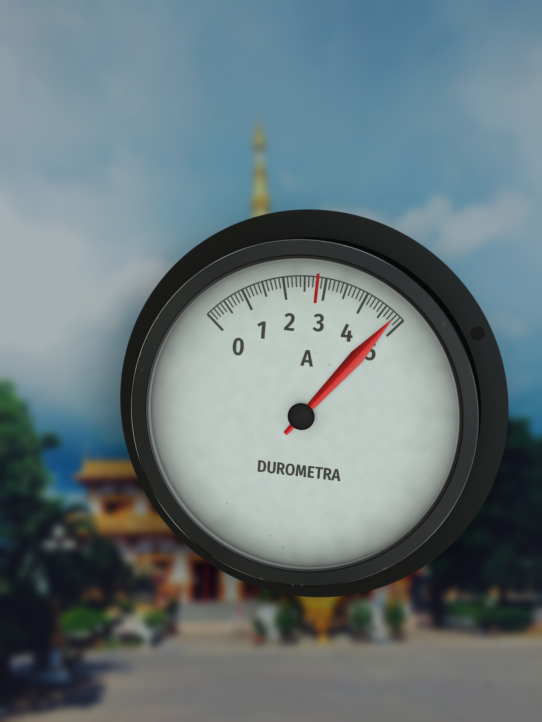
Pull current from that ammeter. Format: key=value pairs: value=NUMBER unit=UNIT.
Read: value=4.8 unit=A
